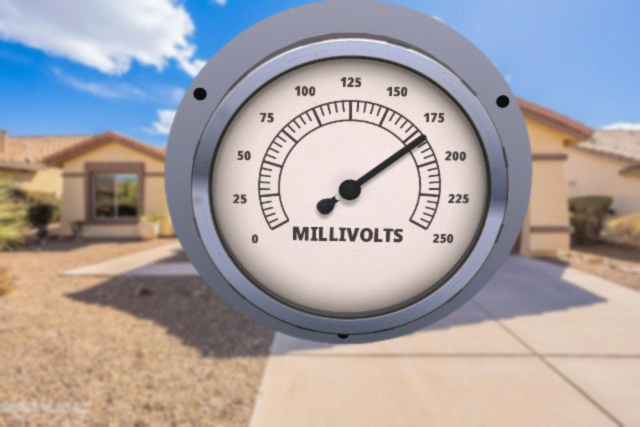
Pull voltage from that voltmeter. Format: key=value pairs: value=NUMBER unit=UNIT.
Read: value=180 unit=mV
